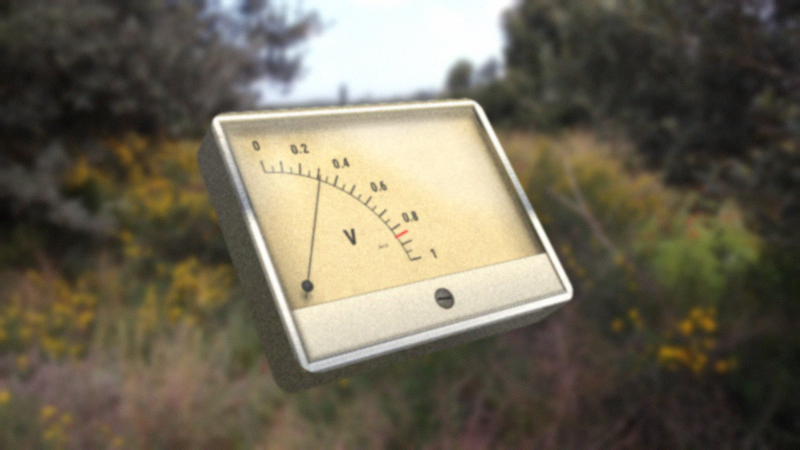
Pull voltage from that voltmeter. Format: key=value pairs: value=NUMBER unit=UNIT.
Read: value=0.3 unit=V
